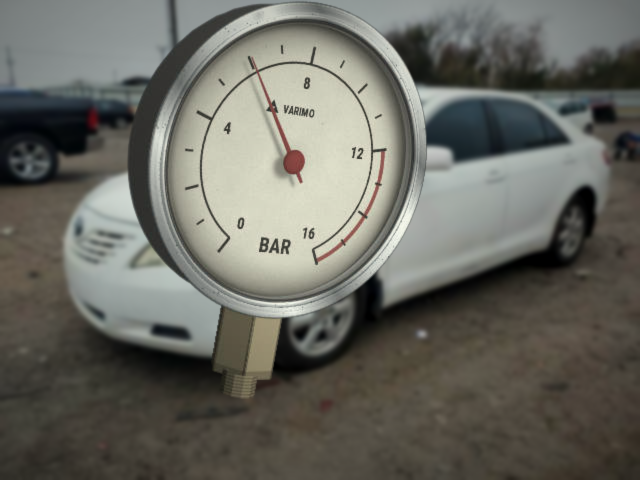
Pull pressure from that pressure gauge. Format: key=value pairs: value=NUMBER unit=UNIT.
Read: value=6 unit=bar
